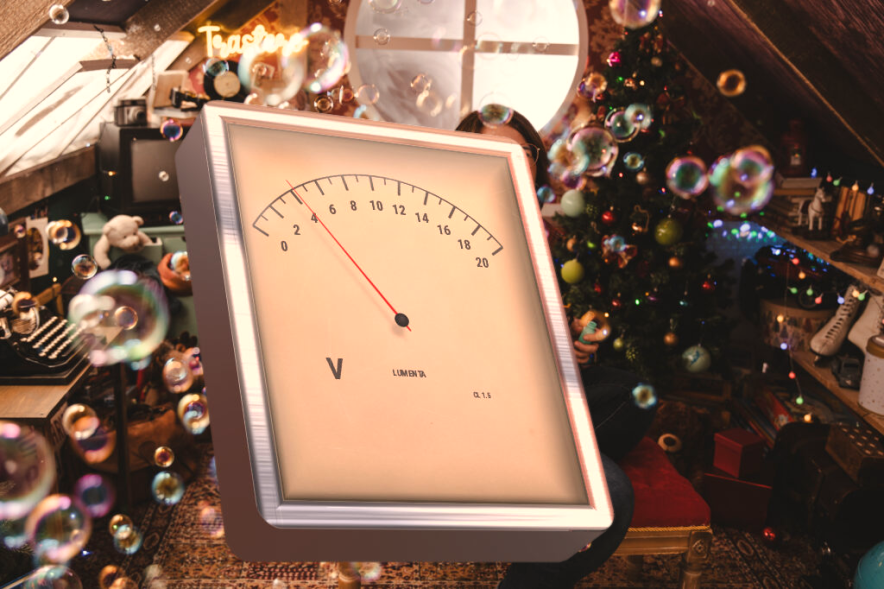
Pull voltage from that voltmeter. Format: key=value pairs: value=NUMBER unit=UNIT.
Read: value=4 unit=V
